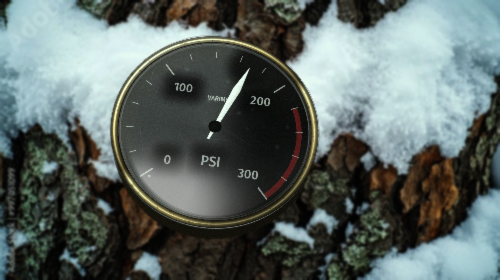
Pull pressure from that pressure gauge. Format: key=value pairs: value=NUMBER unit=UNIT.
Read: value=170 unit=psi
